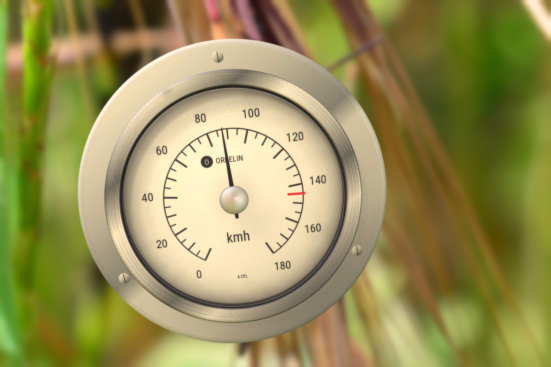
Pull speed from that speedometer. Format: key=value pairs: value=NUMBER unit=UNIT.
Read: value=87.5 unit=km/h
